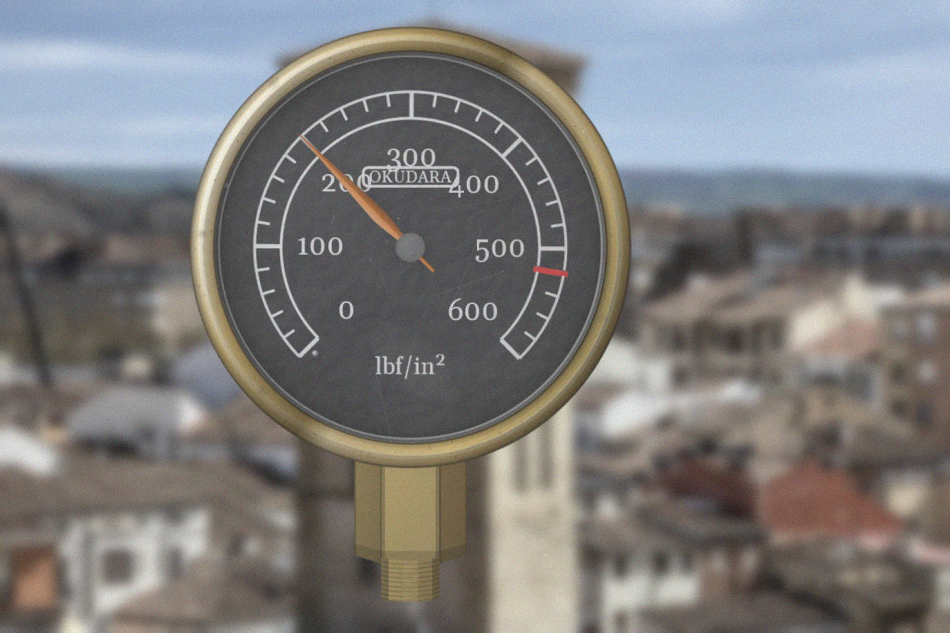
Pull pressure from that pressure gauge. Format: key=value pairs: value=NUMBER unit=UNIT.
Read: value=200 unit=psi
